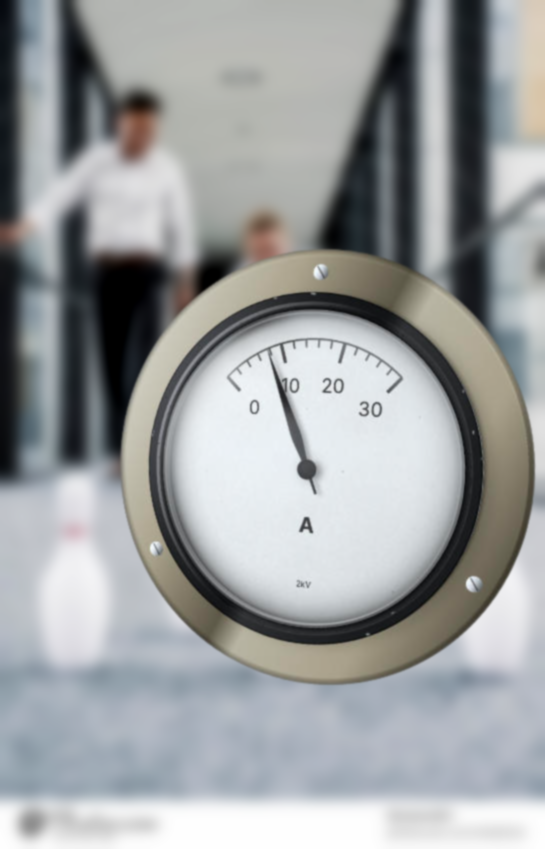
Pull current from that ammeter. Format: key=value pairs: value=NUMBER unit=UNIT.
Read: value=8 unit=A
